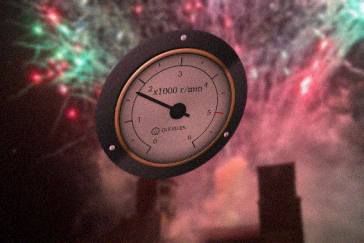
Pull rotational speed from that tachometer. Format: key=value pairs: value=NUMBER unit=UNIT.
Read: value=1750 unit=rpm
